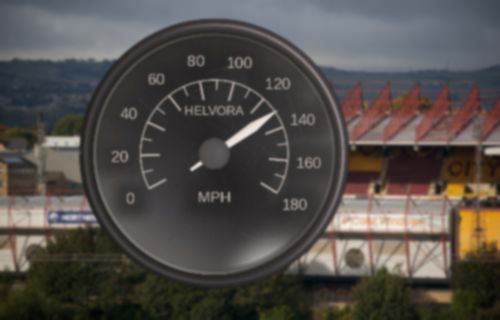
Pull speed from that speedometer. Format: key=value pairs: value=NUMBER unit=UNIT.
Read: value=130 unit=mph
